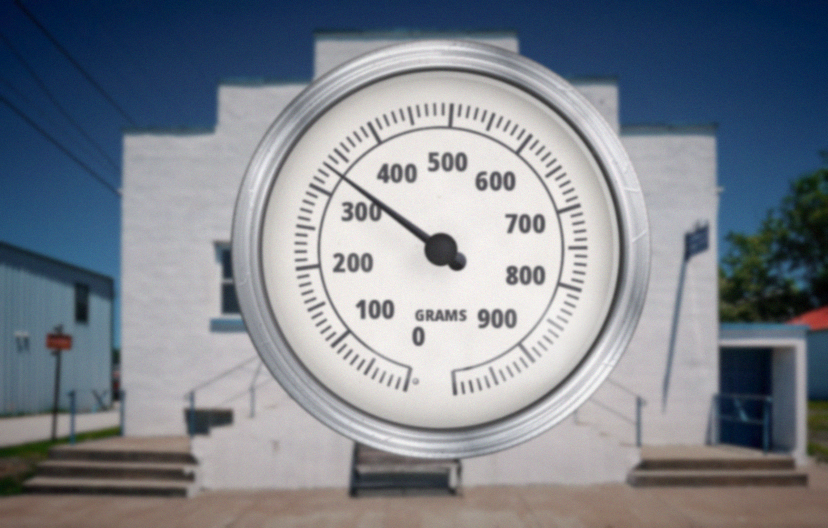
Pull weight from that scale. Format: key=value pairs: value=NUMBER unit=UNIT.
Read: value=330 unit=g
